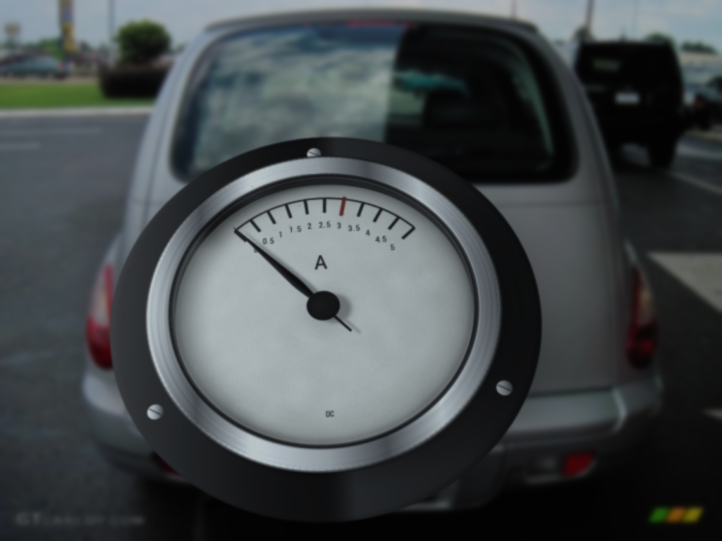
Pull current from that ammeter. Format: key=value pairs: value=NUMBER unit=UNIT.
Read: value=0 unit=A
